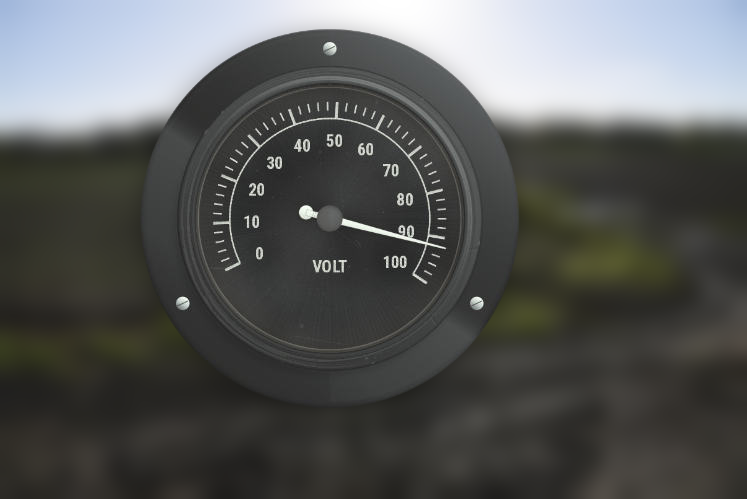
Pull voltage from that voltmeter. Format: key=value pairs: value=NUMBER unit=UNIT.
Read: value=92 unit=V
